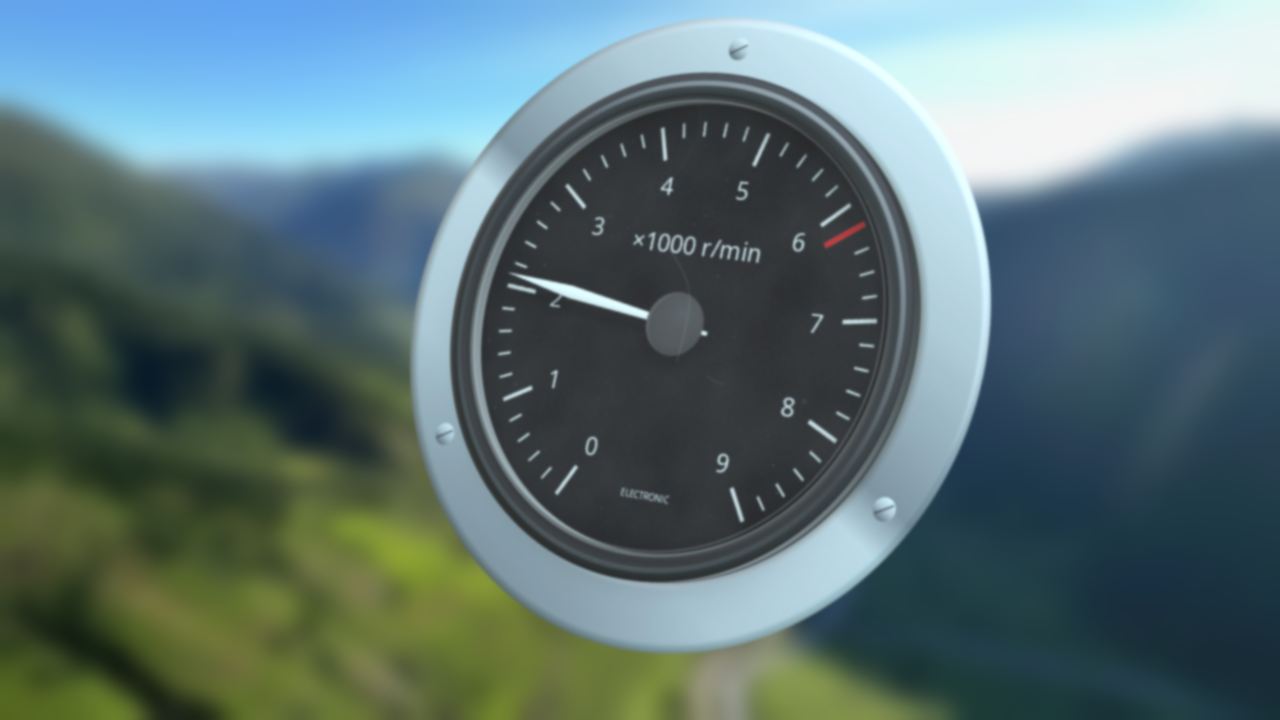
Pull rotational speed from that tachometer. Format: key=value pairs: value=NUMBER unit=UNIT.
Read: value=2100 unit=rpm
